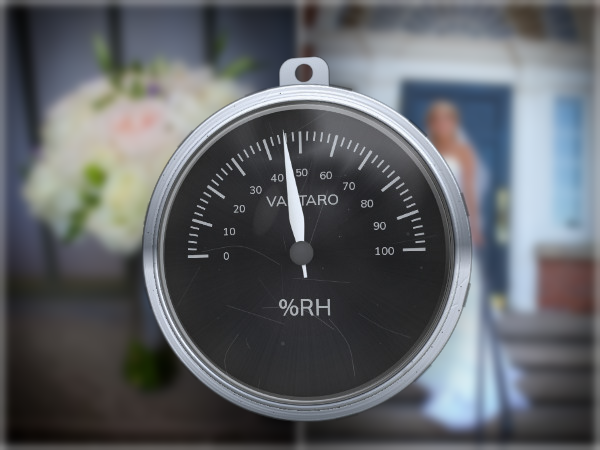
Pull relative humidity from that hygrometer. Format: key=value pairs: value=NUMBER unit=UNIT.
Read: value=46 unit=%
